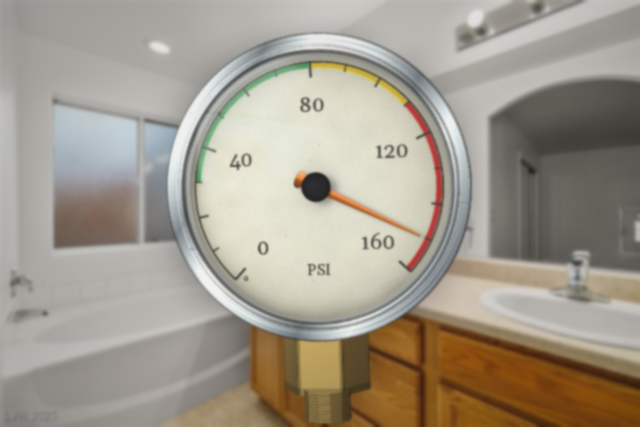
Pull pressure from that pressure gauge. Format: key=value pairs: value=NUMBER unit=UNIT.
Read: value=150 unit=psi
